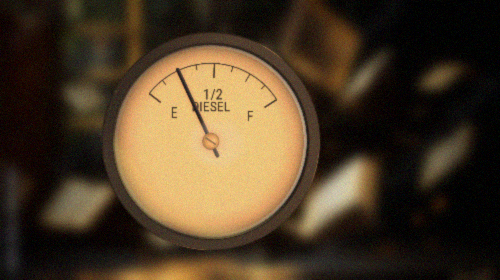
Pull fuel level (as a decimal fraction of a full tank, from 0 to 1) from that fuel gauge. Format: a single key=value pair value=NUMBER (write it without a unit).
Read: value=0.25
